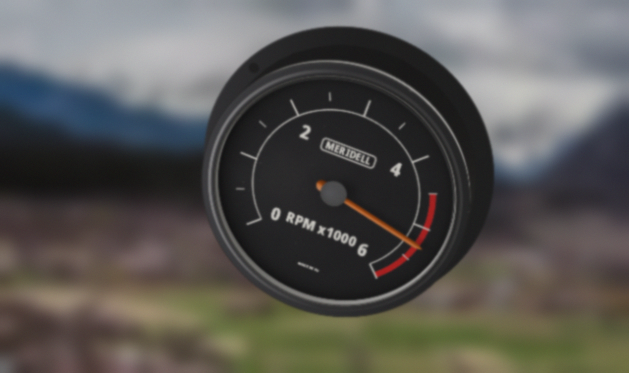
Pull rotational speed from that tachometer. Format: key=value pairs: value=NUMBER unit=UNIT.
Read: value=5250 unit=rpm
